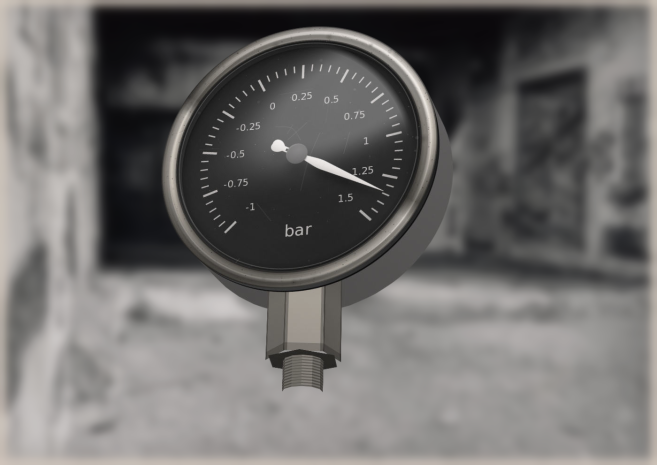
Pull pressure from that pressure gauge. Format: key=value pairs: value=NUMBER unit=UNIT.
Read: value=1.35 unit=bar
